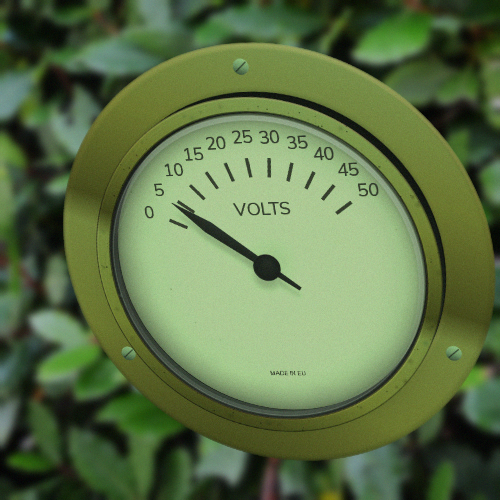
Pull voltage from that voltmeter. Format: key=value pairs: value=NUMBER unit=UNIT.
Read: value=5 unit=V
